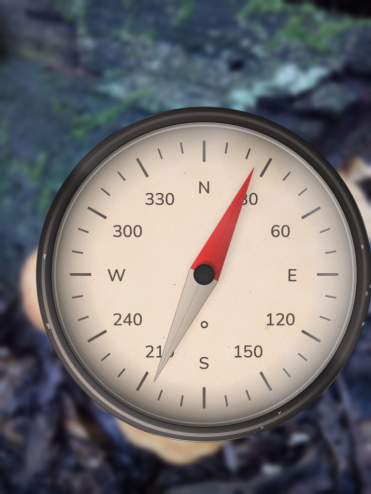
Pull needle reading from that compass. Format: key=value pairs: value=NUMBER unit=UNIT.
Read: value=25 unit=°
